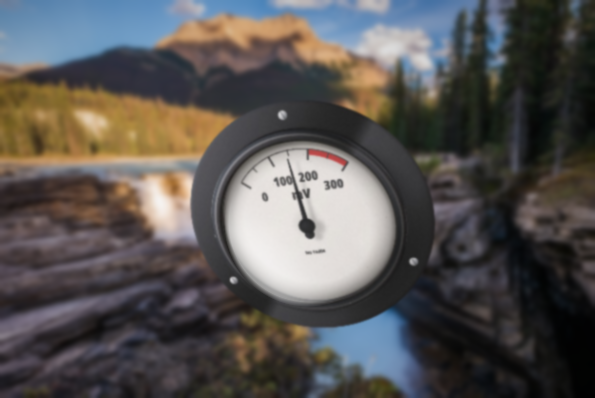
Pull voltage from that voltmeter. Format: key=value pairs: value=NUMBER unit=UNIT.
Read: value=150 unit=mV
